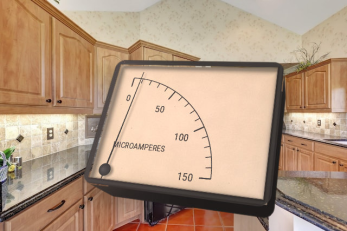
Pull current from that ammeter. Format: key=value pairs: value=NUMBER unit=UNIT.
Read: value=10 unit=µA
